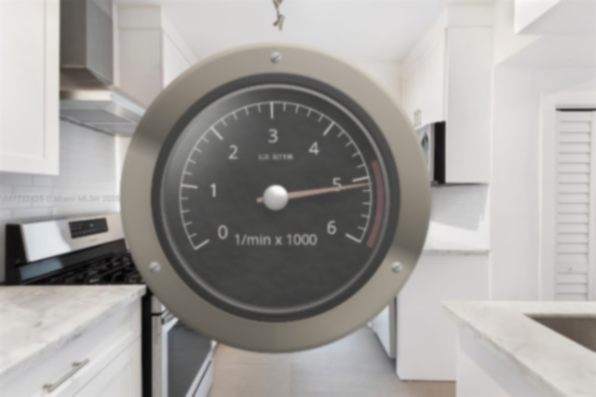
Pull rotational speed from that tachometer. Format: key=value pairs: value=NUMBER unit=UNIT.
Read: value=5100 unit=rpm
